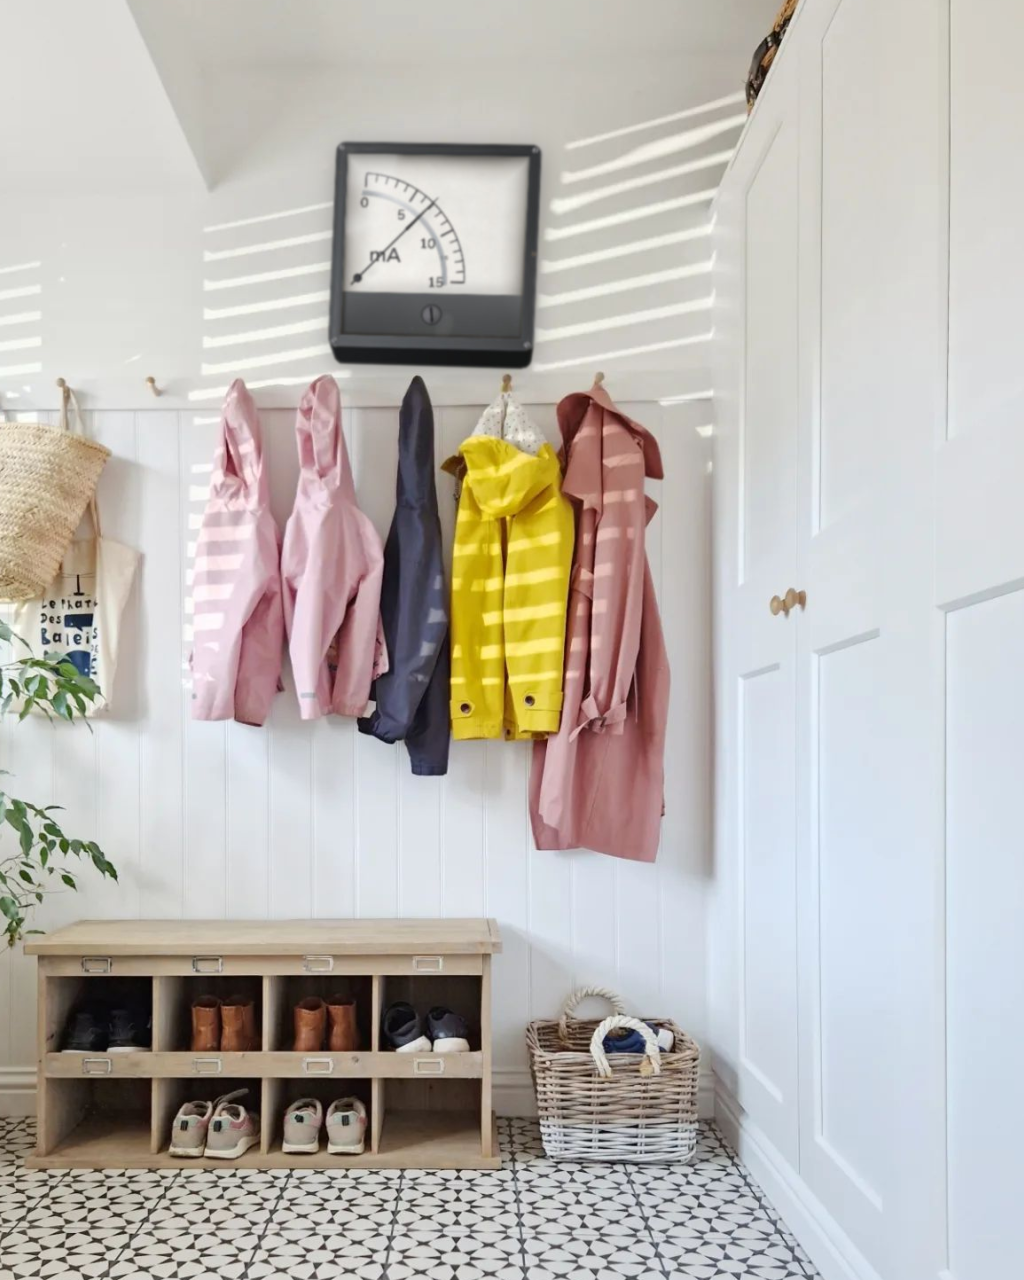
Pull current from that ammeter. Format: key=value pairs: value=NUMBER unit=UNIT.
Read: value=7 unit=mA
